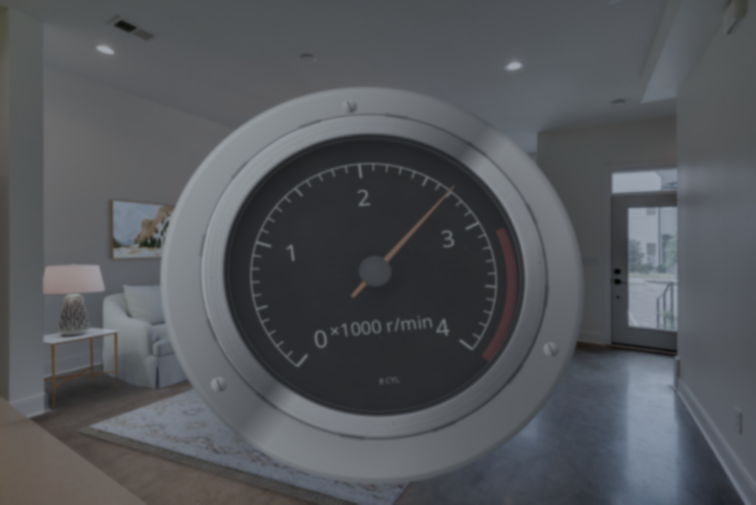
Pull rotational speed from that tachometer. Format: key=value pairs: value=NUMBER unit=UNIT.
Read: value=2700 unit=rpm
